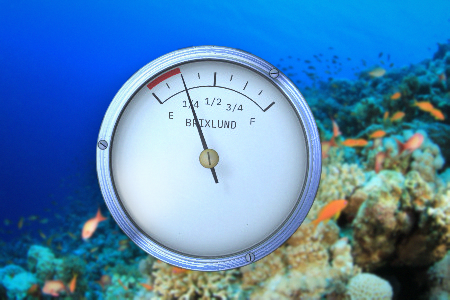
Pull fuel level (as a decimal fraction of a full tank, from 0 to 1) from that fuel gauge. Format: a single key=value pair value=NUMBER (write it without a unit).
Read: value=0.25
